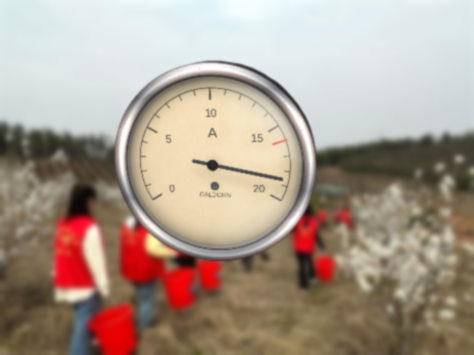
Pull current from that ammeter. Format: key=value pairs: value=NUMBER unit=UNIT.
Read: value=18.5 unit=A
